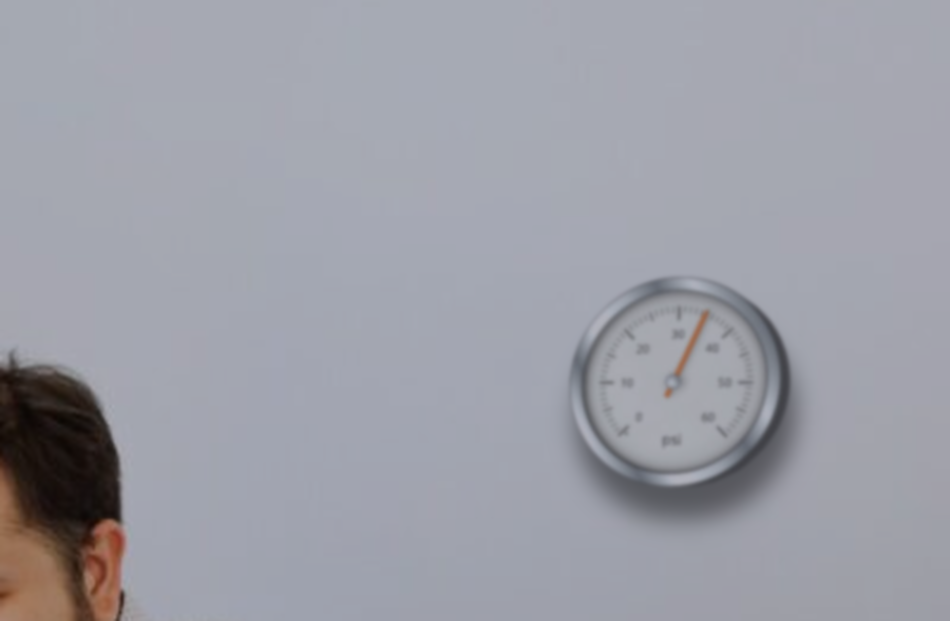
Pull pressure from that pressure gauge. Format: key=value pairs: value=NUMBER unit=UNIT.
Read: value=35 unit=psi
